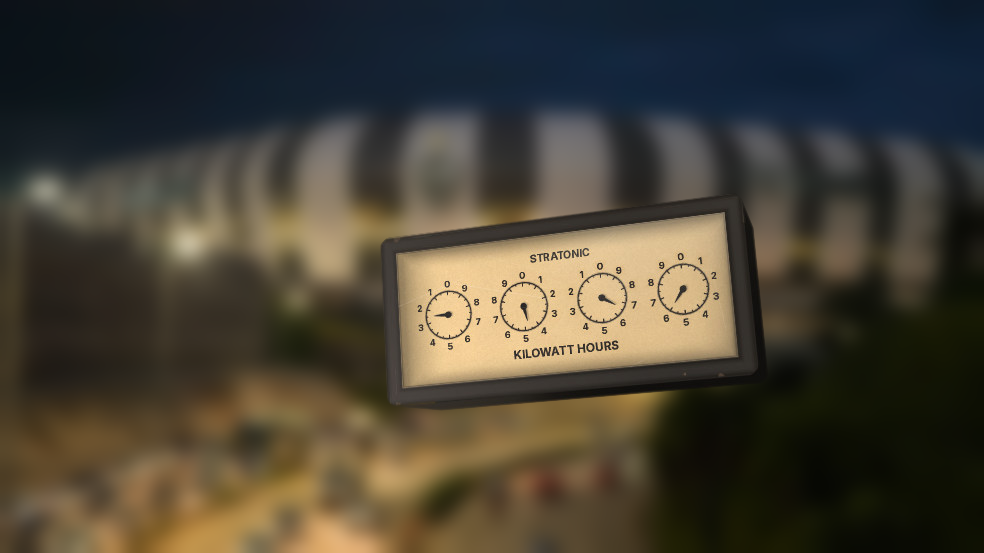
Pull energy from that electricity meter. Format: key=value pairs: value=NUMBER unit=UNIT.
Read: value=2466 unit=kWh
